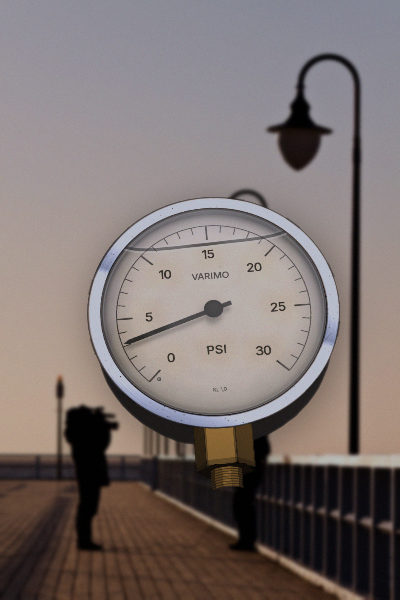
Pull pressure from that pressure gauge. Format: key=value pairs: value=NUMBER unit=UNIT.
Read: value=3 unit=psi
